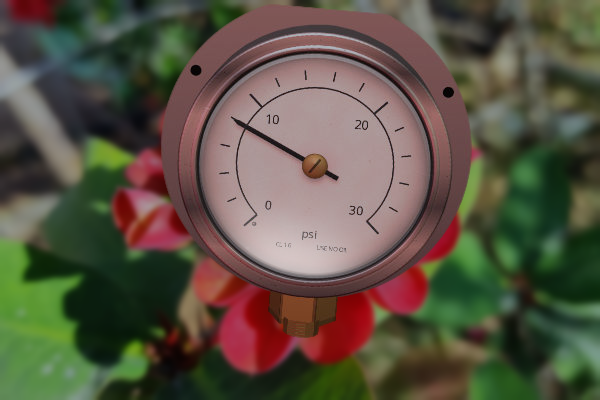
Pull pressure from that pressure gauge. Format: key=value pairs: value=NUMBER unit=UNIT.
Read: value=8 unit=psi
